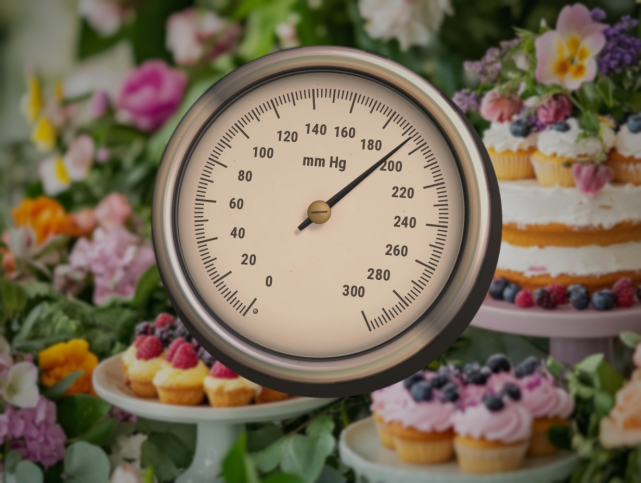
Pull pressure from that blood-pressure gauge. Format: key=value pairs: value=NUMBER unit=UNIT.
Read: value=194 unit=mmHg
